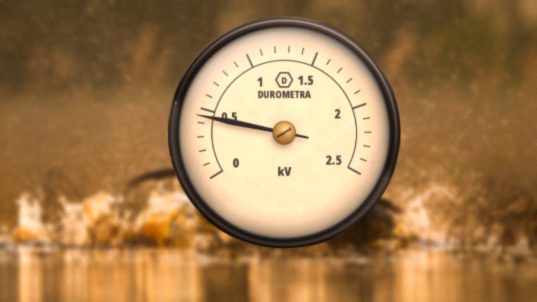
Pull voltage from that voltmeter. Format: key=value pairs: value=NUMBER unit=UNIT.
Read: value=0.45 unit=kV
